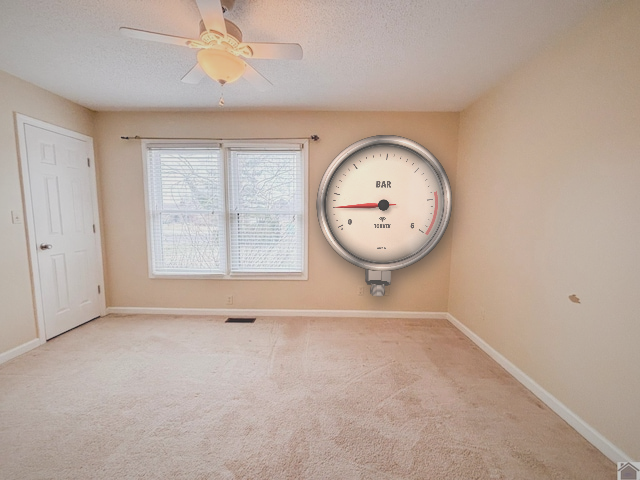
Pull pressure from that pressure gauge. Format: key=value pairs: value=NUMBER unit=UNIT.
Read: value=0.6 unit=bar
